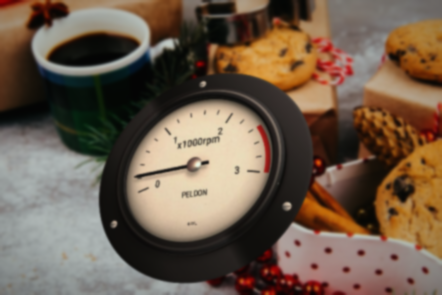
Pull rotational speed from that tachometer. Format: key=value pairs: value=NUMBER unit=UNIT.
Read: value=200 unit=rpm
